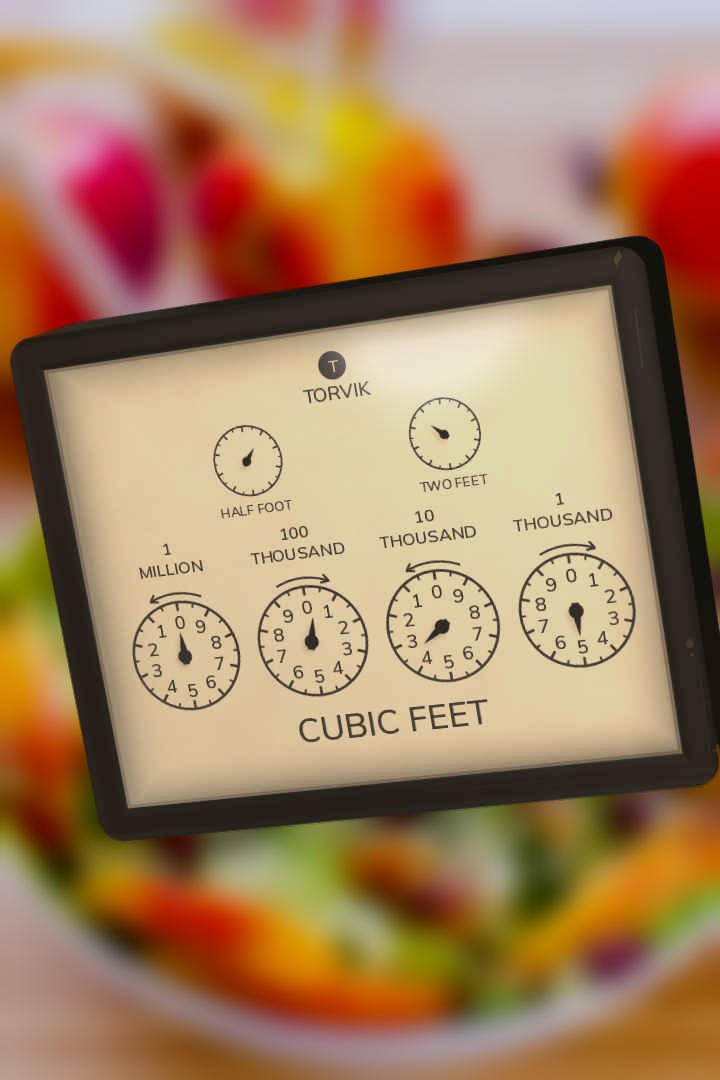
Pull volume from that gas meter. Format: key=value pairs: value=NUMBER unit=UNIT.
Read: value=3500 unit=ft³
